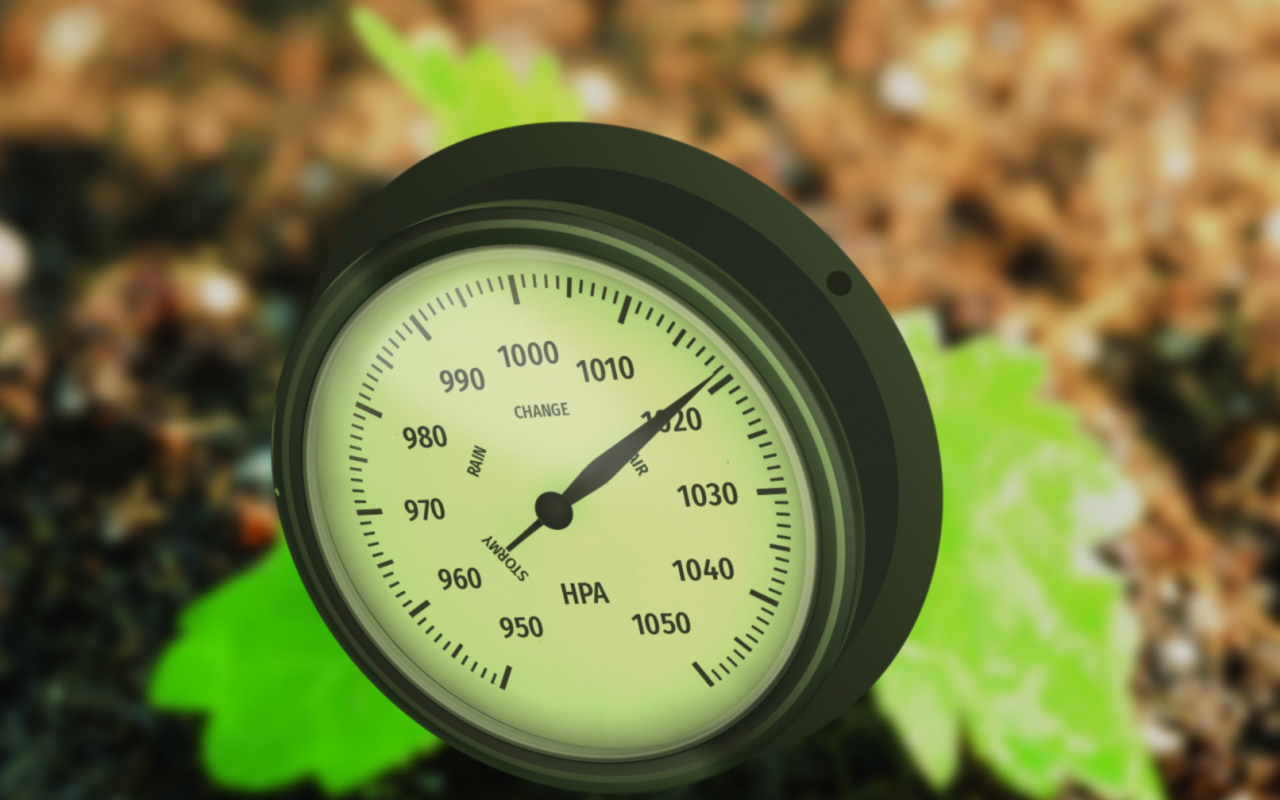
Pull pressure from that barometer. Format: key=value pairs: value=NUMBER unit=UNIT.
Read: value=1019 unit=hPa
